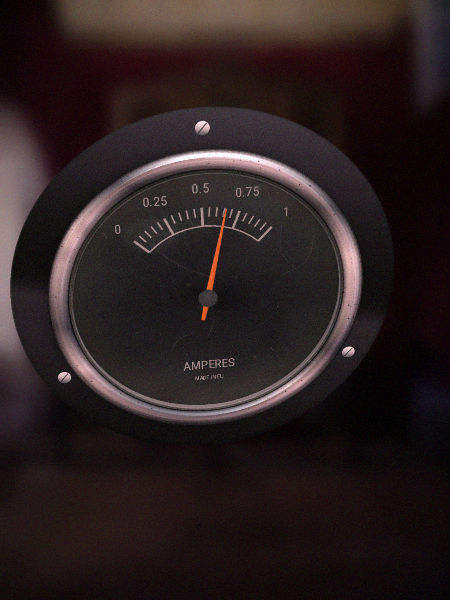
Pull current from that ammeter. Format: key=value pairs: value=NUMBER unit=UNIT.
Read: value=0.65 unit=A
